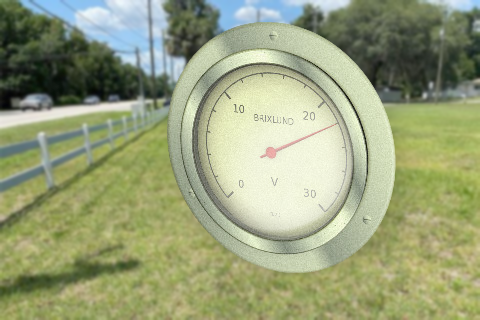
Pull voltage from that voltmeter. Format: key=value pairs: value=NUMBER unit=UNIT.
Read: value=22 unit=V
